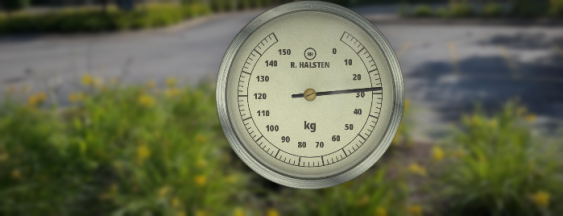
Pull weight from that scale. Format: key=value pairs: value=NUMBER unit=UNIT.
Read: value=28 unit=kg
